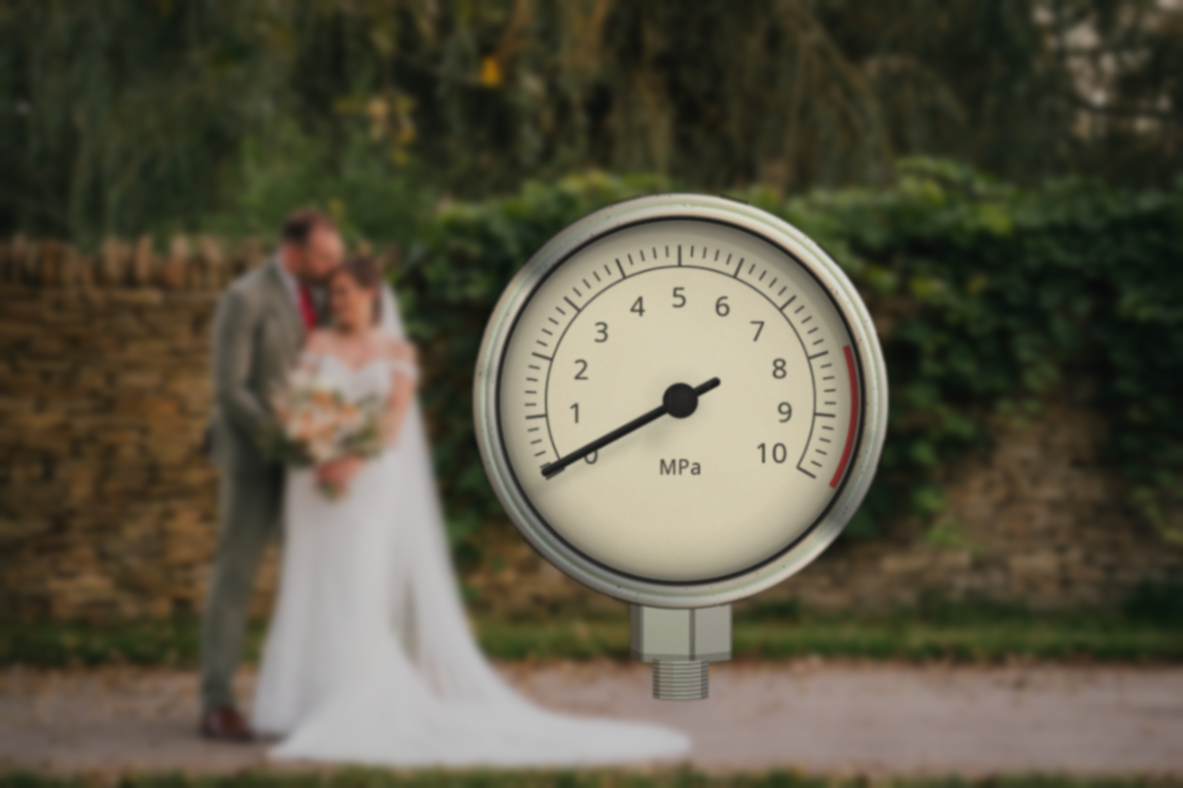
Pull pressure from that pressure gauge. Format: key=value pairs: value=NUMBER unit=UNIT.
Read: value=0.1 unit=MPa
